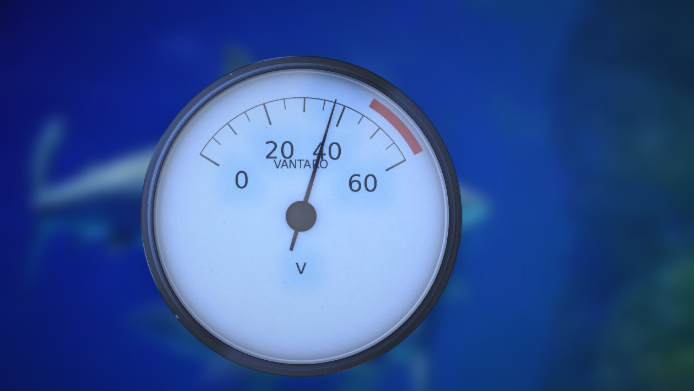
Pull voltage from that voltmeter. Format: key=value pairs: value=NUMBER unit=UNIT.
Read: value=37.5 unit=V
